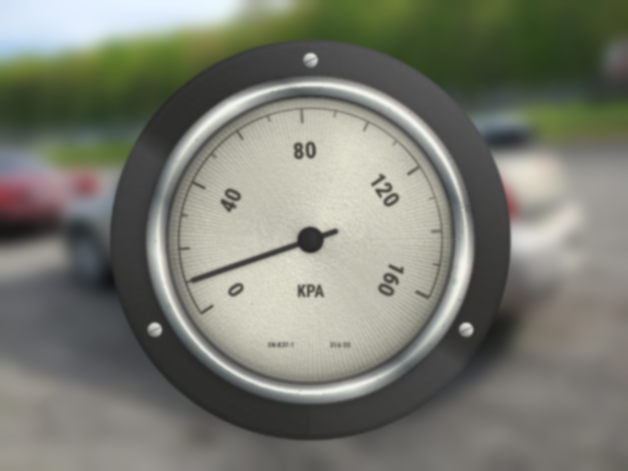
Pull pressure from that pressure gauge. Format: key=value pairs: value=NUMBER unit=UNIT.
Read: value=10 unit=kPa
